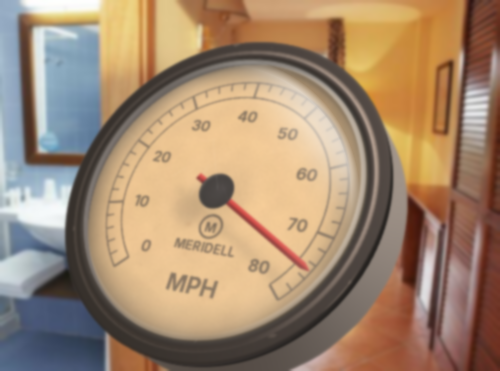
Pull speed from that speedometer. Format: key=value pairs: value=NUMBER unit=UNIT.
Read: value=75 unit=mph
